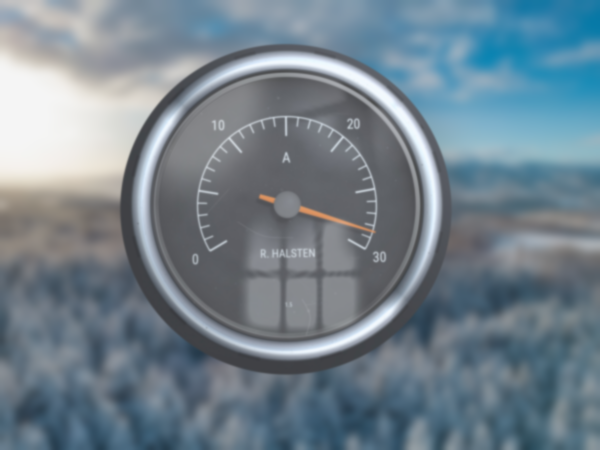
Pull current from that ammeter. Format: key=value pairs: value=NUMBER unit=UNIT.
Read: value=28.5 unit=A
